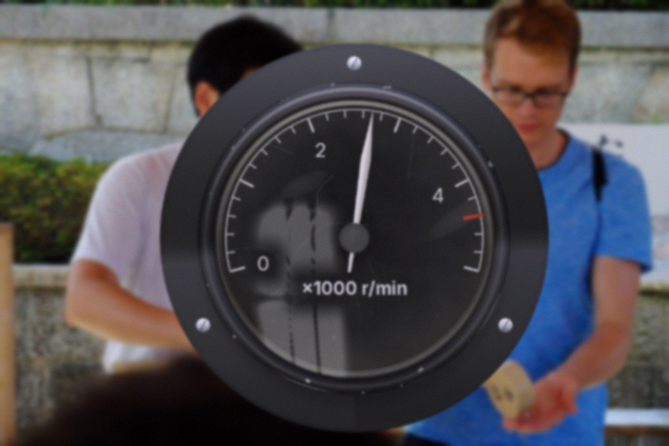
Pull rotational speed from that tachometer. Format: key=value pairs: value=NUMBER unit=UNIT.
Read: value=2700 unit=rpm
